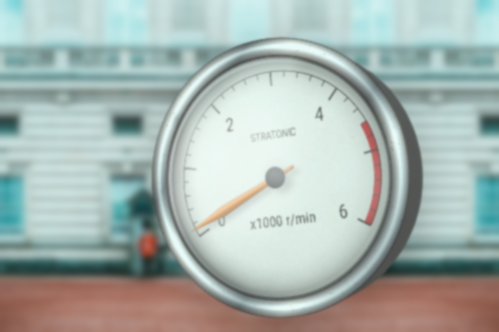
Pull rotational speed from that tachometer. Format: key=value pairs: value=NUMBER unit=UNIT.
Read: value=100 unit=rpm
